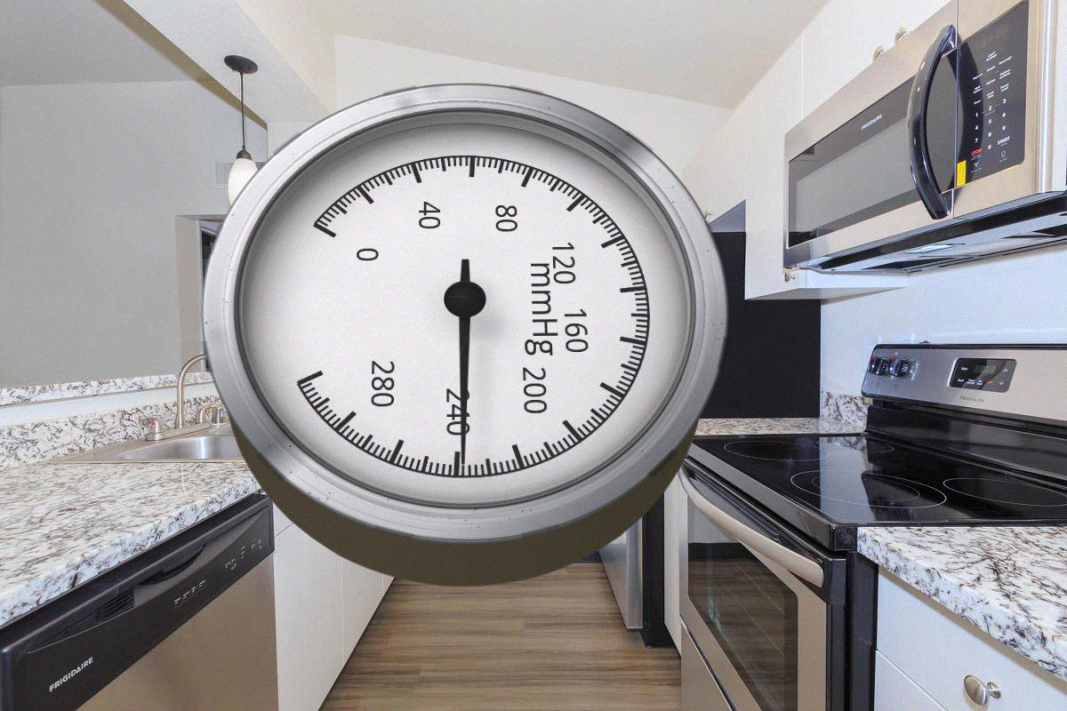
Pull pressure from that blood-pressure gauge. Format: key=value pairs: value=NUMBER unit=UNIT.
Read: value=238 unit=mmHg
